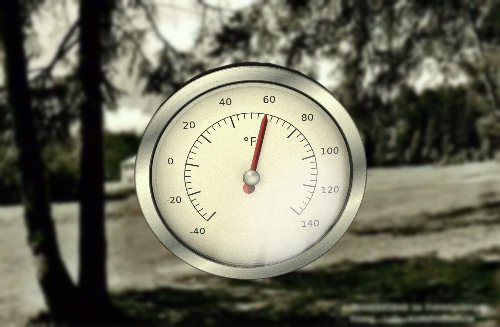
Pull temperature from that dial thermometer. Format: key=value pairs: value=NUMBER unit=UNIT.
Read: value=60 unit=°F
